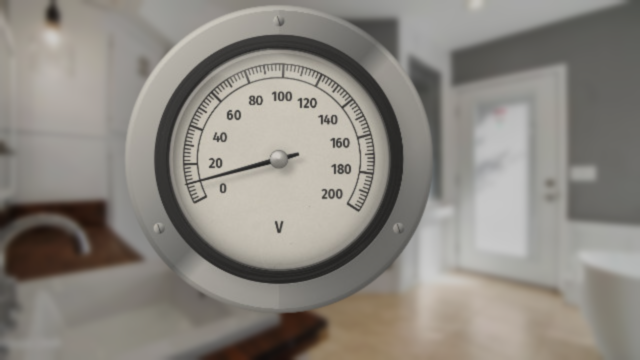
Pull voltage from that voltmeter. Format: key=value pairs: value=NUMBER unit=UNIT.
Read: value=10 unit=V
